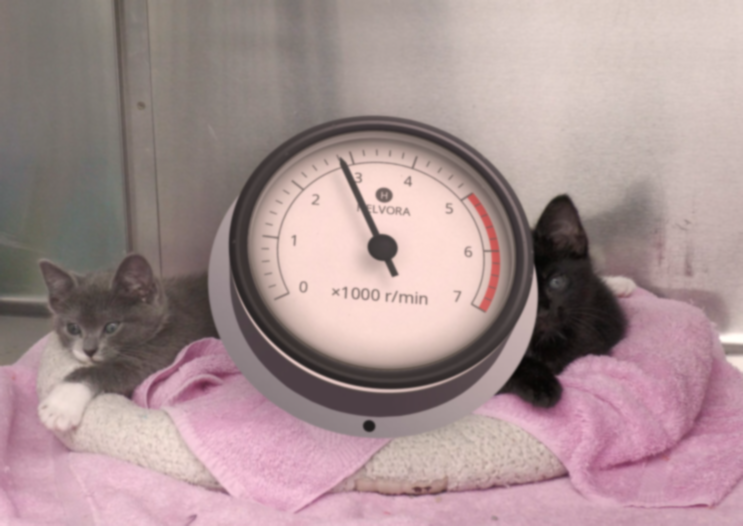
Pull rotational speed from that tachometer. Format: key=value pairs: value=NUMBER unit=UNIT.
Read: value=2800 unit=rpm
